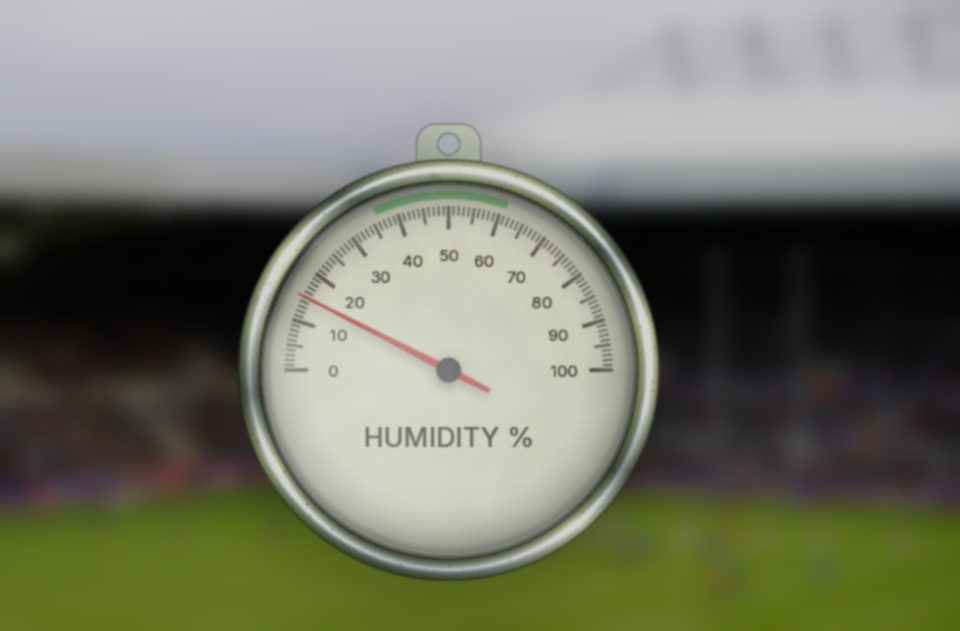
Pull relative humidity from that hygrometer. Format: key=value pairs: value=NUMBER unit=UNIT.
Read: value=15 unit=%
